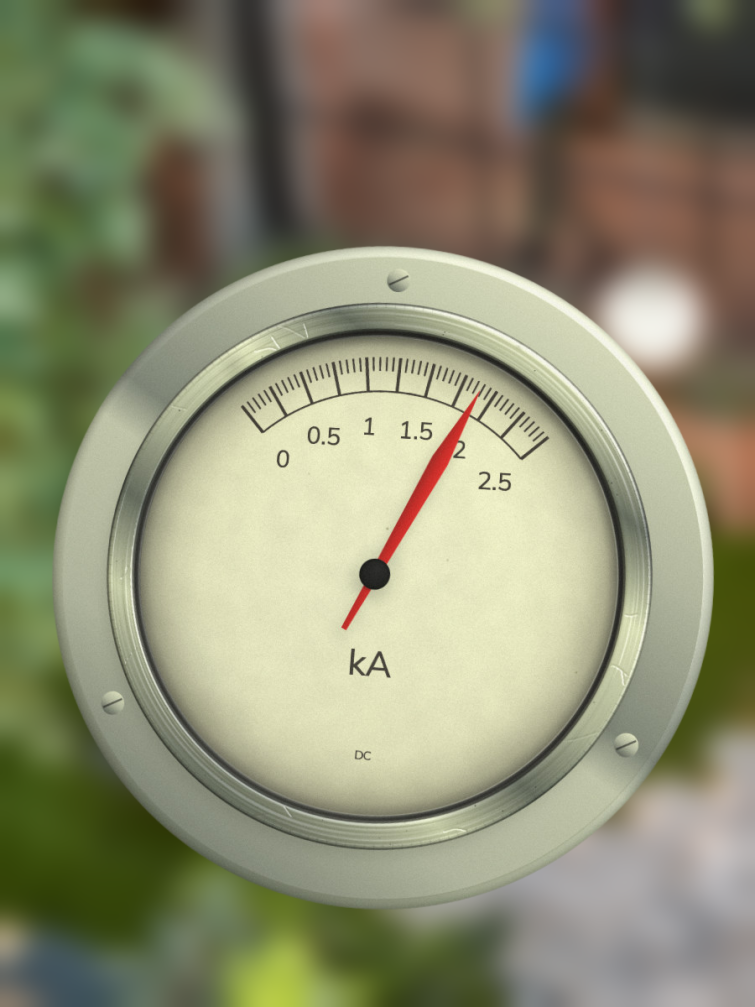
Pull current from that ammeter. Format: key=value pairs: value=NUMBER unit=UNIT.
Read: value=1.9 unit=kA
